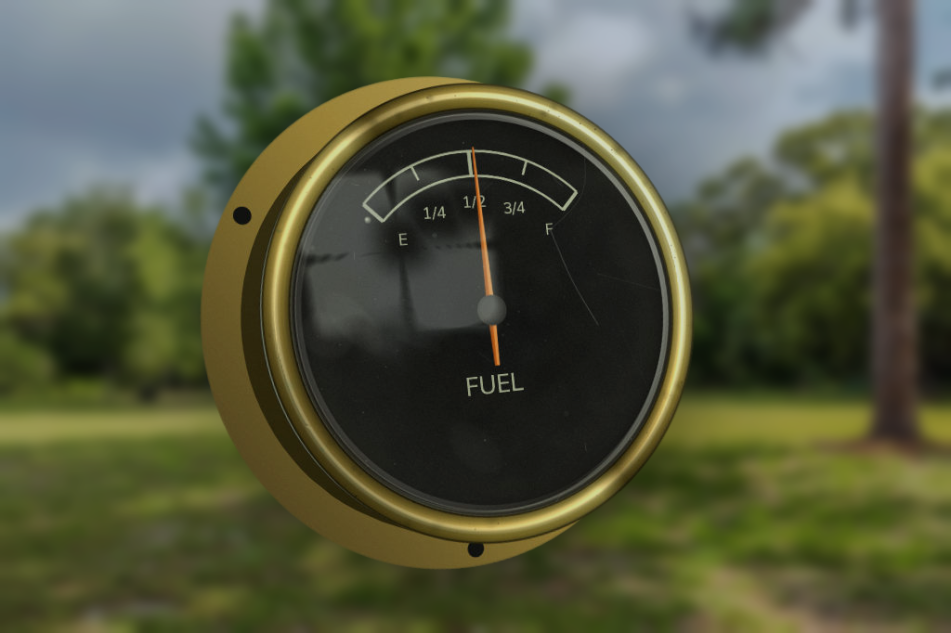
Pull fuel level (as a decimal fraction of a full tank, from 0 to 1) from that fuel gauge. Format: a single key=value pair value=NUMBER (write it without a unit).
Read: value=0.5
